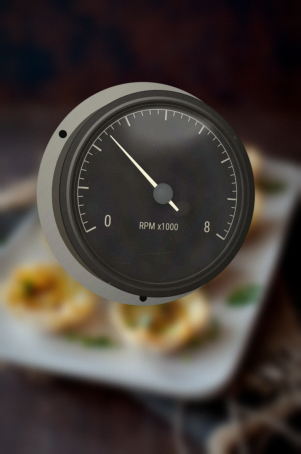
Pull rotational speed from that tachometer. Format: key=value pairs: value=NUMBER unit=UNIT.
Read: value=2400 unit=rpm
